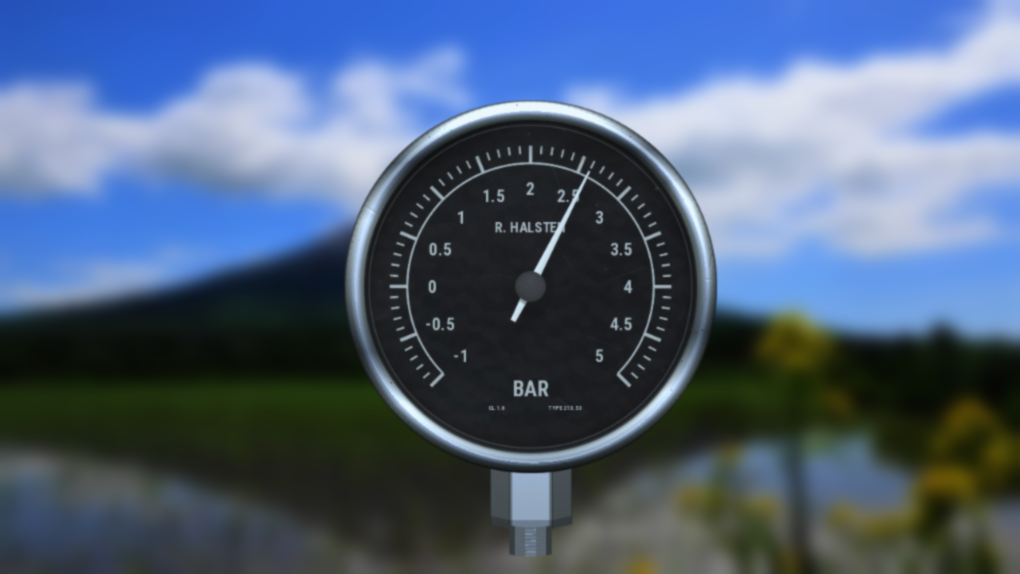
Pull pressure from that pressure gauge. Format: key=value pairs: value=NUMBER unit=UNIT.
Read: value=2.6 unit=bar
